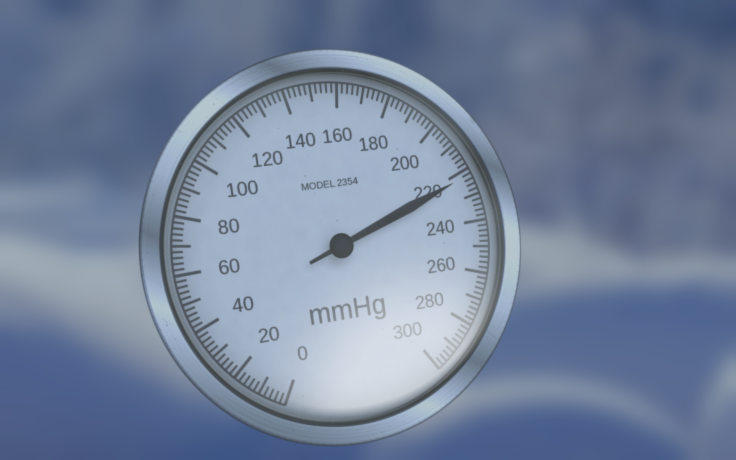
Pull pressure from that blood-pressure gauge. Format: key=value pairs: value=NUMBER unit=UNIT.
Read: value=222 unit=mmHg
